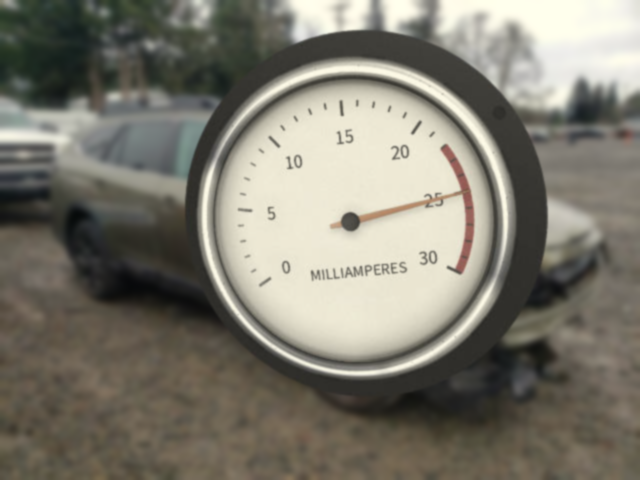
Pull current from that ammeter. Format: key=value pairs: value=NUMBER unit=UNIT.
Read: value=25 unit=mA
